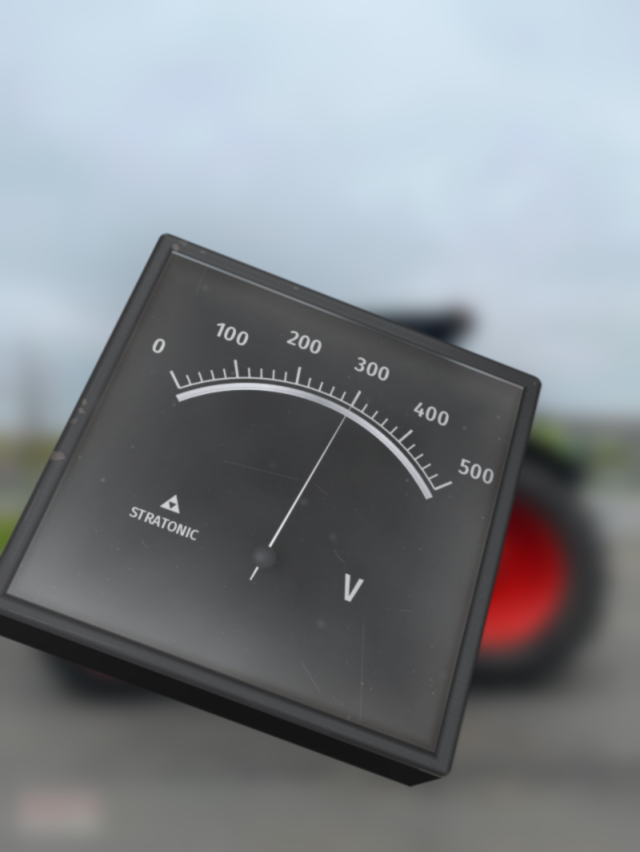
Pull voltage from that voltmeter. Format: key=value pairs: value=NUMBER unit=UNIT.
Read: value=300 unit=V
